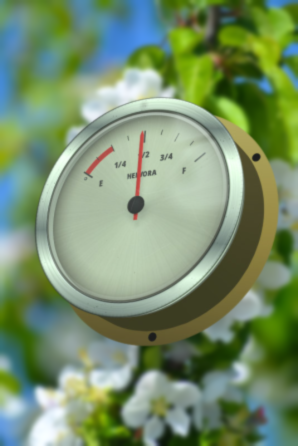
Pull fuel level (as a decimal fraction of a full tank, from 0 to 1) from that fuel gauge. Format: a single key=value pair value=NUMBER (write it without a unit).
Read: value=0.5
